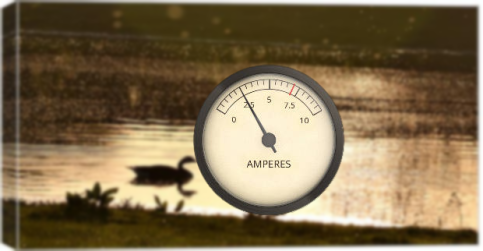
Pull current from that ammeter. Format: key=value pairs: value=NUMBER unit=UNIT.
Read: value=2.5 unit=A
